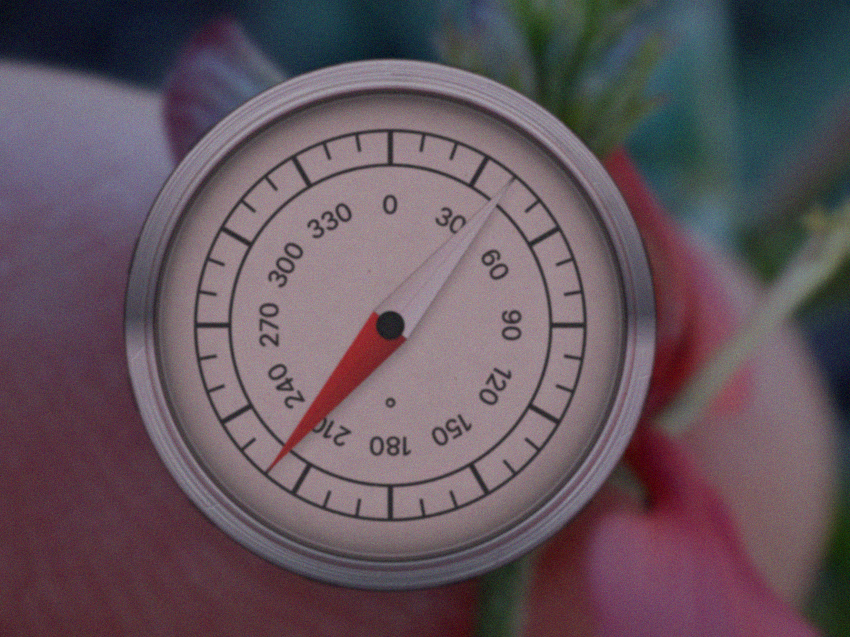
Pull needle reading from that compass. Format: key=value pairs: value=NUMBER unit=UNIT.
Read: value=220 unit=°
